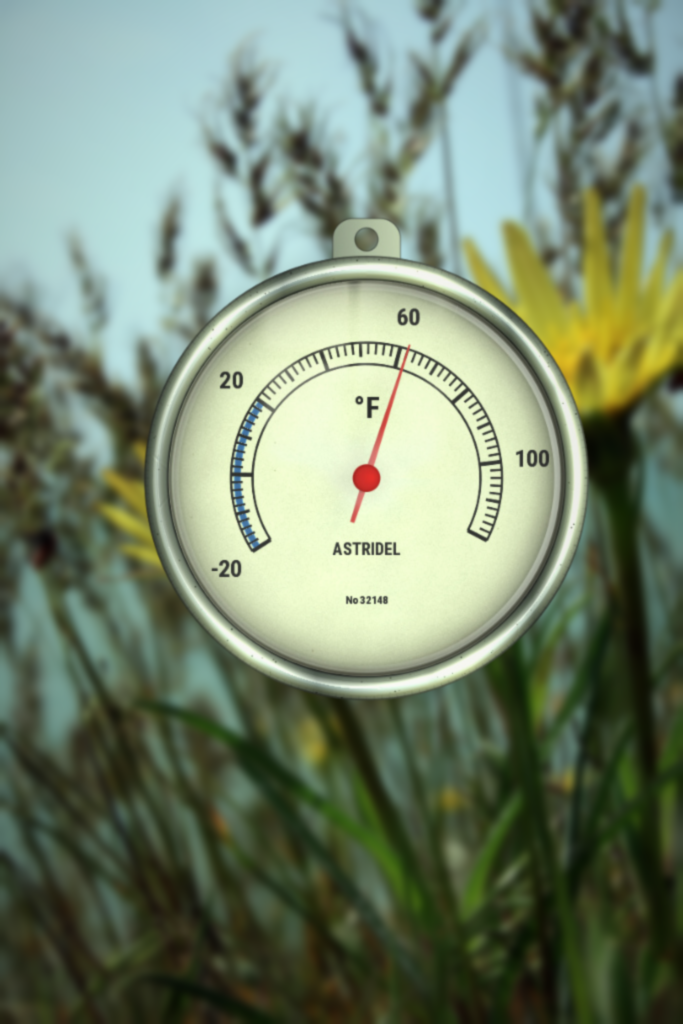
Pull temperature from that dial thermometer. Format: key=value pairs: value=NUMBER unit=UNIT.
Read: value=62 unit=°F
